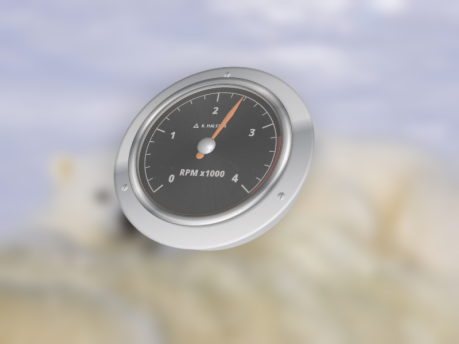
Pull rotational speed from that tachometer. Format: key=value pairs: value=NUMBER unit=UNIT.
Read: value=2400 unit=rpm
